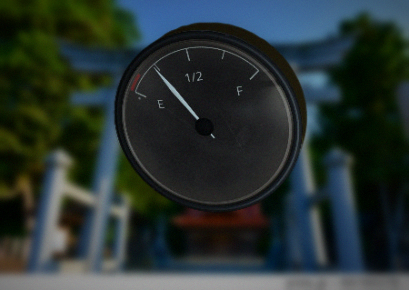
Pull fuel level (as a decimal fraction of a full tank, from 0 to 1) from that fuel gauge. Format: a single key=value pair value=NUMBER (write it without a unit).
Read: value=0.25
